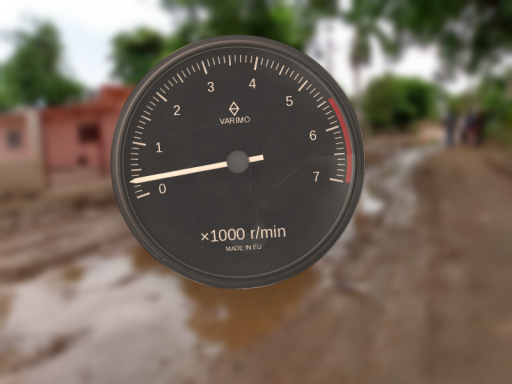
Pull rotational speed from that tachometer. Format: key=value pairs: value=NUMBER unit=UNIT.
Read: value=300 unit=rpm
